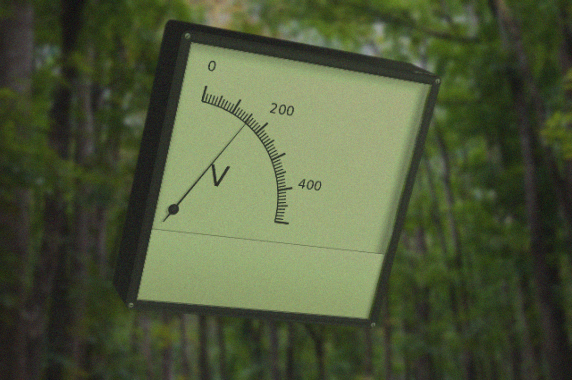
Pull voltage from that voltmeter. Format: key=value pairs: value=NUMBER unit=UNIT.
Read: value=150 unit=V
